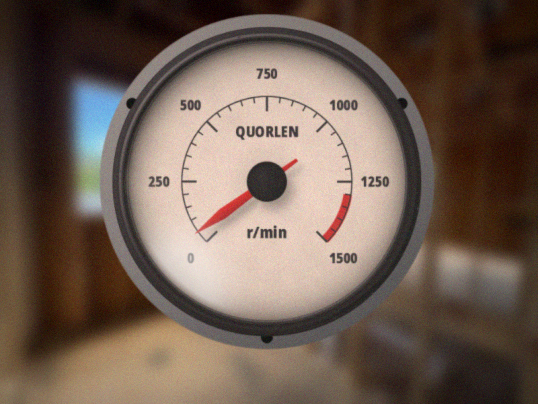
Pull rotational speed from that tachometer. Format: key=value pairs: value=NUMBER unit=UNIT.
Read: value=50 unit=rpm
